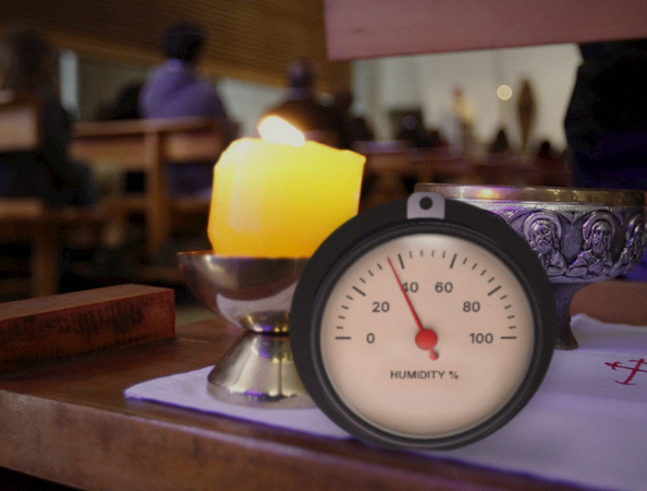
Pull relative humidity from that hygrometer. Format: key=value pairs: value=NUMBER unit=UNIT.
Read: value=36 unit=%
